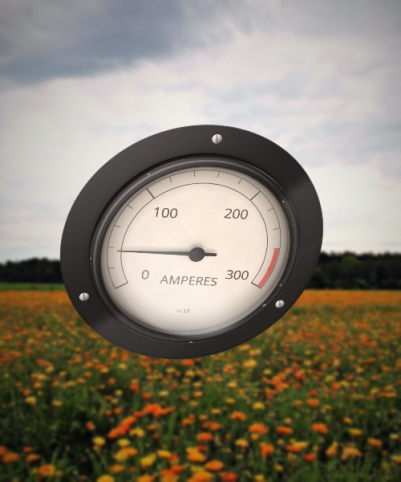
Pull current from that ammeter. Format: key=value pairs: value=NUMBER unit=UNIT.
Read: value=40 unit=A
